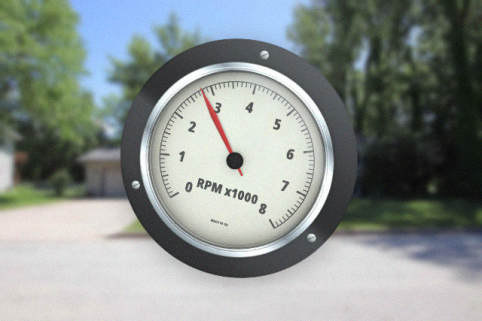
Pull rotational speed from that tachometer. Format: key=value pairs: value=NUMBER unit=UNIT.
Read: value=2800 unit=rpm
